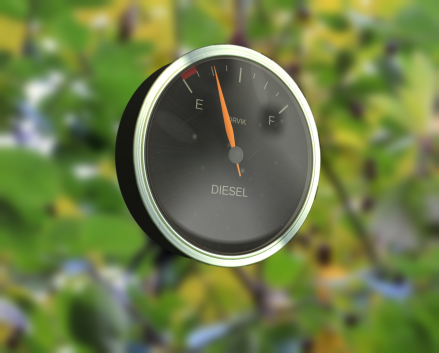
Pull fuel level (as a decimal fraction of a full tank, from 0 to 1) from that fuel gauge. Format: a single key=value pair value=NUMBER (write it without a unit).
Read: value=0.25
